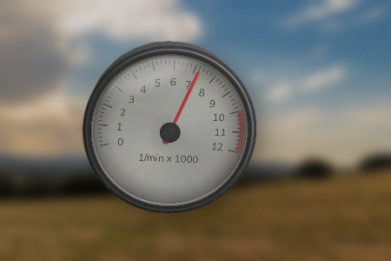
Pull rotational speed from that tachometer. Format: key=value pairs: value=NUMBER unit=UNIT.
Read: value=7200 unit=rpm
